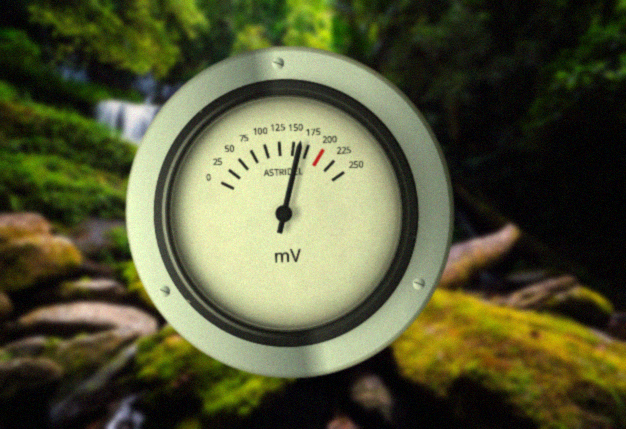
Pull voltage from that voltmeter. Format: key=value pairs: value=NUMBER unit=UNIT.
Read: value=162.5 unit=mV
